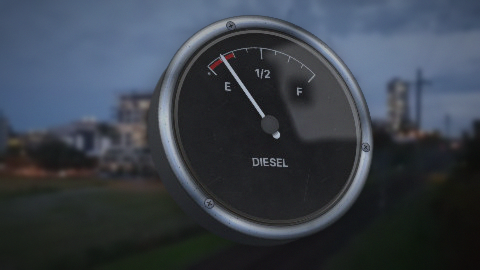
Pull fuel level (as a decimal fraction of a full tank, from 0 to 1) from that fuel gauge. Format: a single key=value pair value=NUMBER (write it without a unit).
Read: value=0.125
